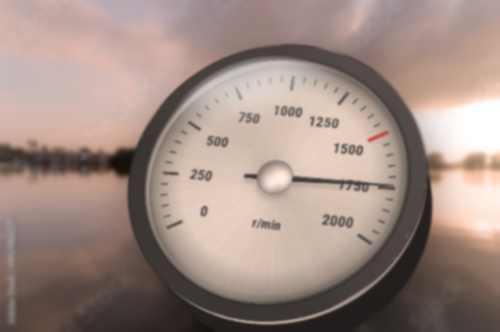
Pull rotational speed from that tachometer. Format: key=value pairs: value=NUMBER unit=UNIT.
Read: value=1750 unit=rpm
